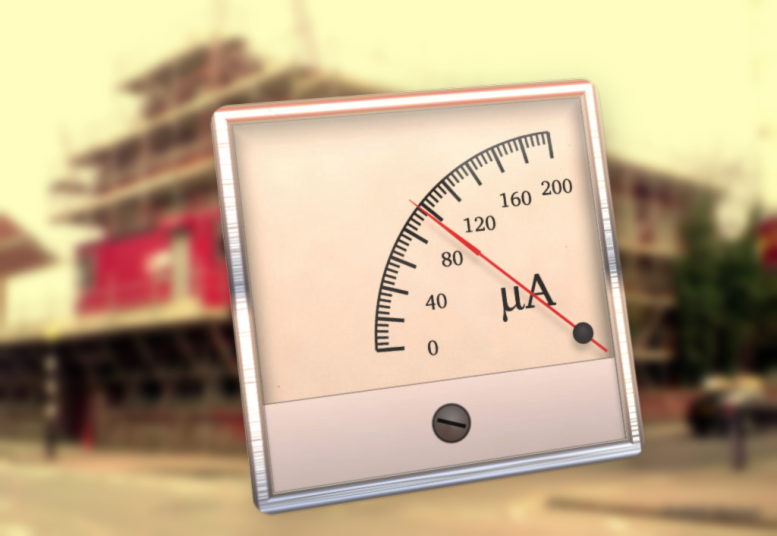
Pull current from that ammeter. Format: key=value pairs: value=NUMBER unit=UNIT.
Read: value=96 unit=µA
